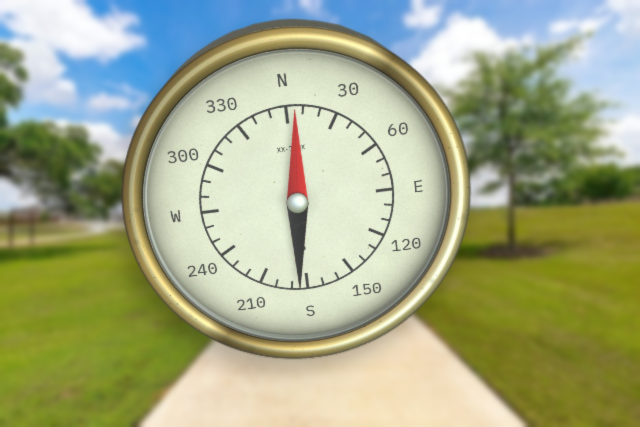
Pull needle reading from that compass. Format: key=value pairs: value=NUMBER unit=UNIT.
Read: value=5 unit=°
